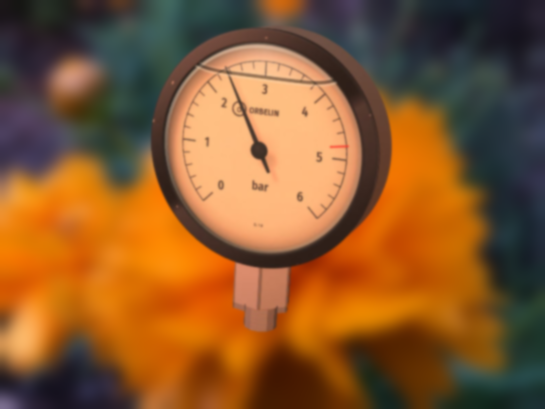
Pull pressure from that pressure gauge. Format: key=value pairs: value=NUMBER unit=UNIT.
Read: value=2.4 unit=bar
